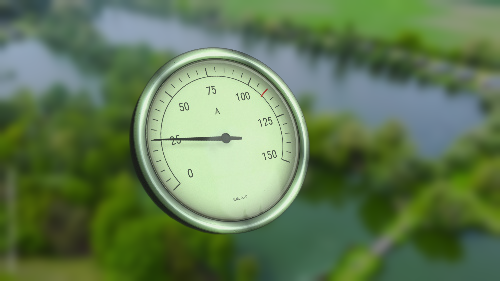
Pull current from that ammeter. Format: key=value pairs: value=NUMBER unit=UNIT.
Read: value=25 unit=A
